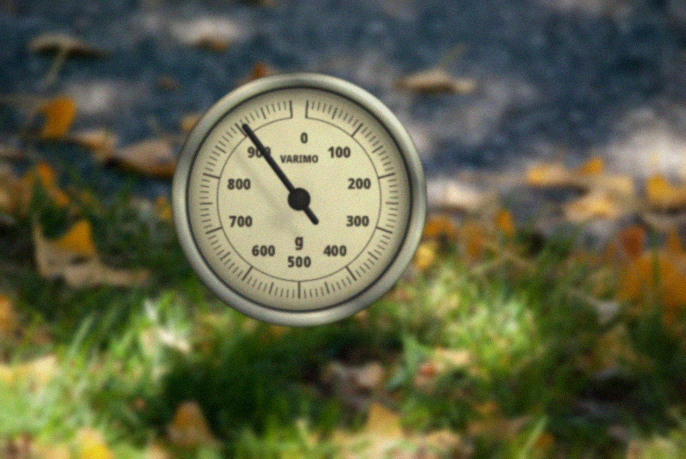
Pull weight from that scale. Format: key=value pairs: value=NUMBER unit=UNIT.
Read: value=910 unit=g
